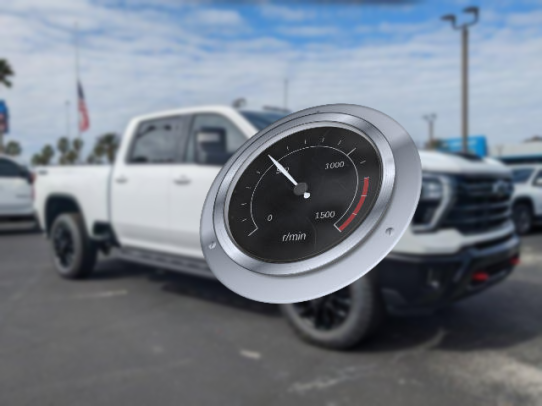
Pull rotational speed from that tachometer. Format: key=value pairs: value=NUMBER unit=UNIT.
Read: value=500 unit=rpm
